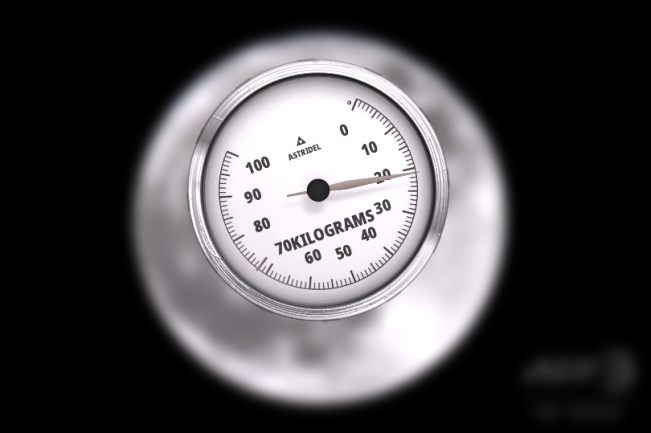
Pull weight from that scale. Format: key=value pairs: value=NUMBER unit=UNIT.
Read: value=21 unit=kg
